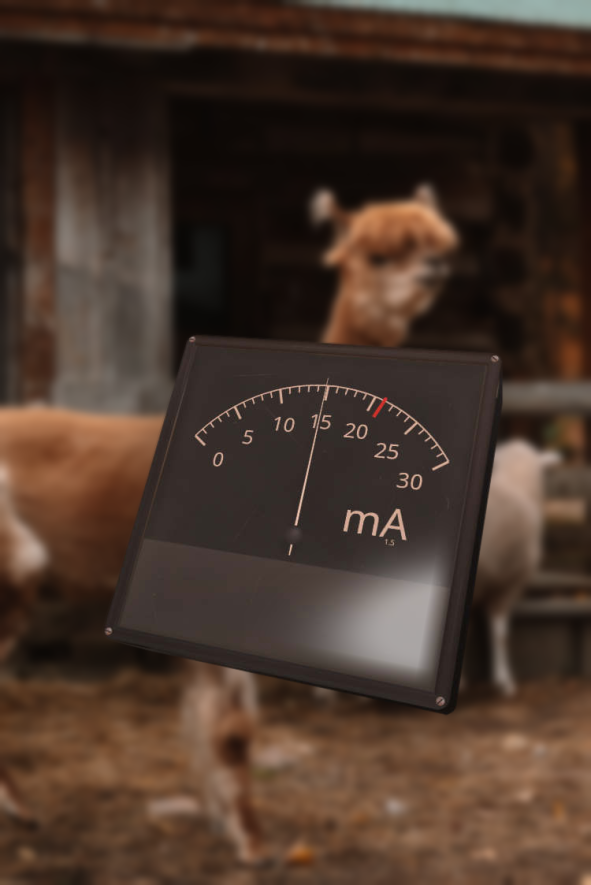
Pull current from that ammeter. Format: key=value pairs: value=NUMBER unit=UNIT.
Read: value=15 unit=mA
